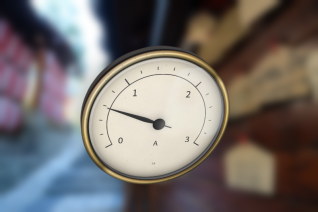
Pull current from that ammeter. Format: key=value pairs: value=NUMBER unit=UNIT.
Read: value=0.6 unit=A
